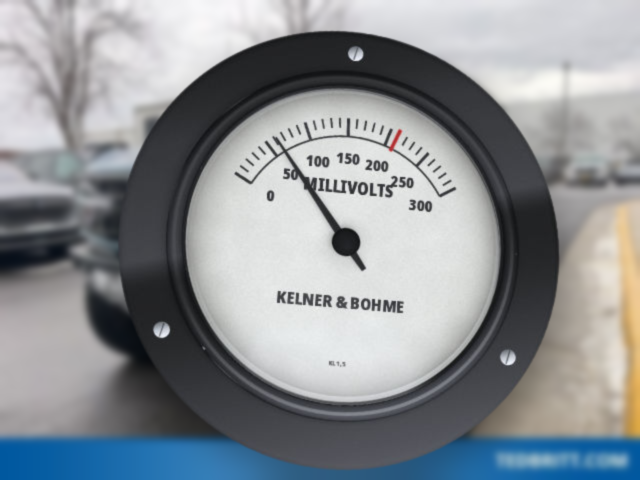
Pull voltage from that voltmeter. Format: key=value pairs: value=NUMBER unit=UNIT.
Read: value=60 unit=mV
